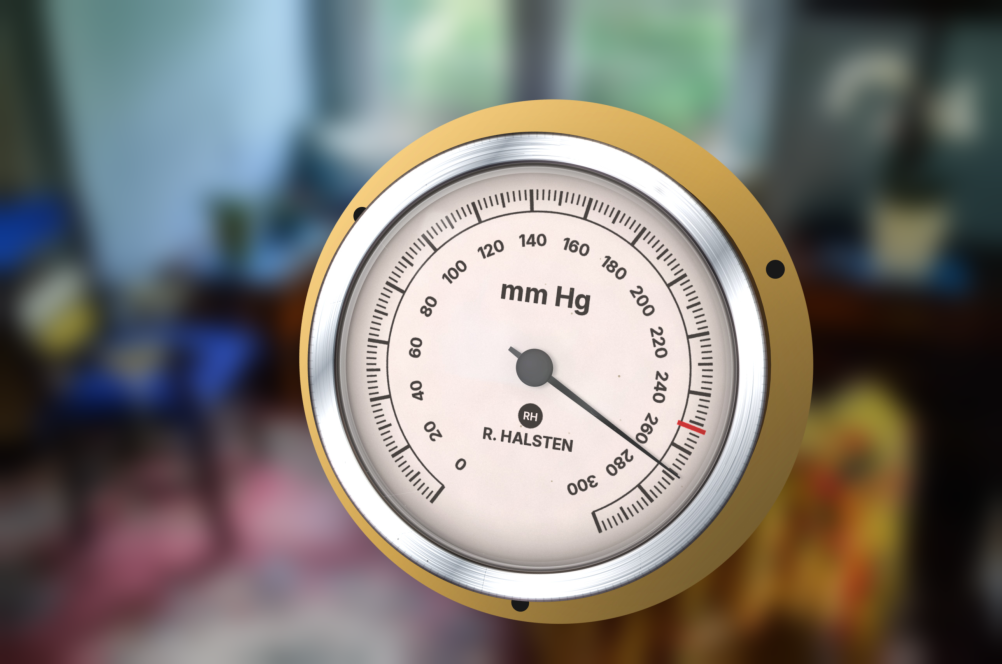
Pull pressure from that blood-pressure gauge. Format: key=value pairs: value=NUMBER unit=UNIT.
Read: value=268 unit=mmHg
